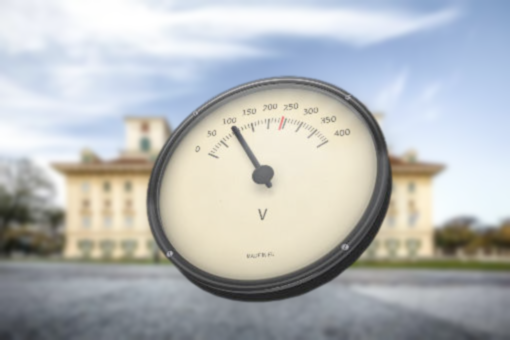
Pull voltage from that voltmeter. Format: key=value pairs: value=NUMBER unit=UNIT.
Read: value=100 unit=V
